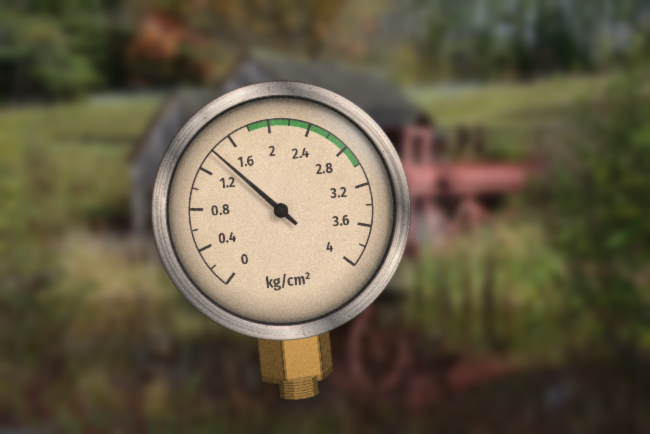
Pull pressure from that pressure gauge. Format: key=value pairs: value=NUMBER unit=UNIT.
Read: value=1.4 unit=kg/cm²
